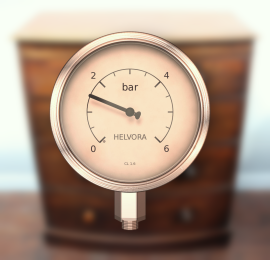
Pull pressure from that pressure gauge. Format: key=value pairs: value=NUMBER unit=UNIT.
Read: value=1.5 unit=bar
